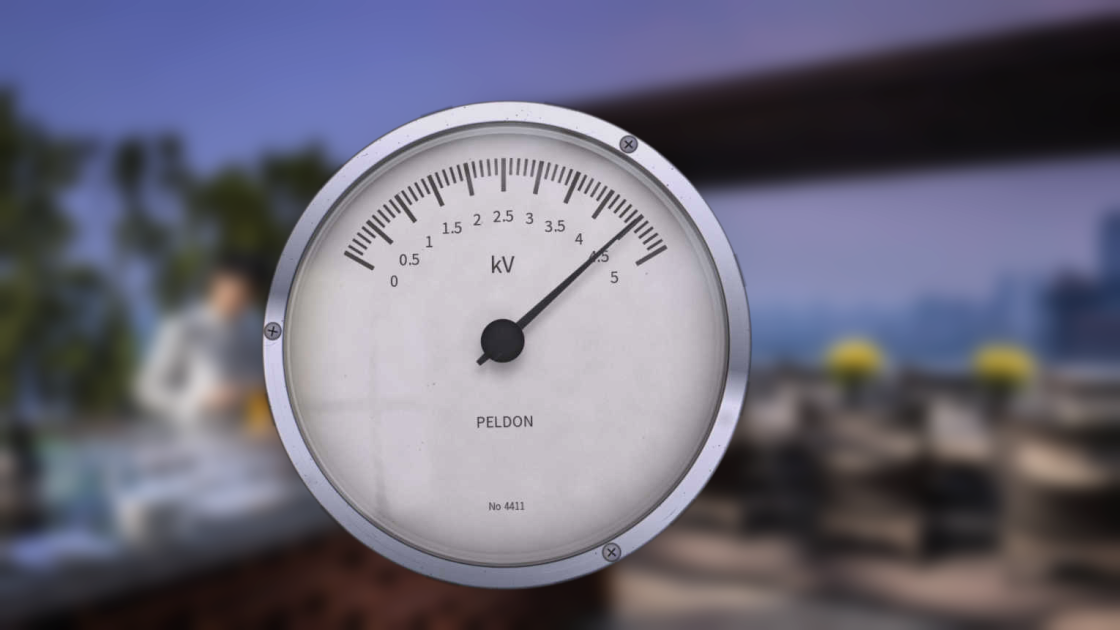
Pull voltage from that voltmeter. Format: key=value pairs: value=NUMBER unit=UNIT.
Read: value=4.5 unit=kV
